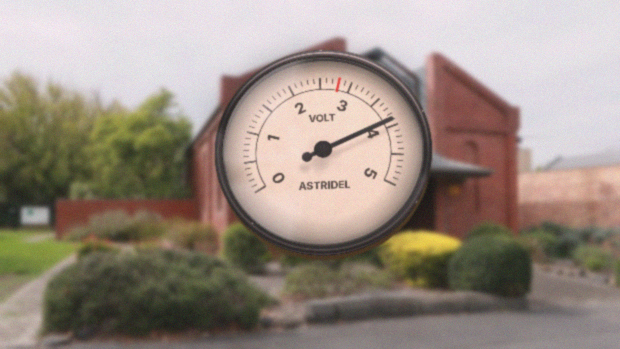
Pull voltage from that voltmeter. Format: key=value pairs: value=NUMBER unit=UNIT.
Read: value=3.9 unit=V
